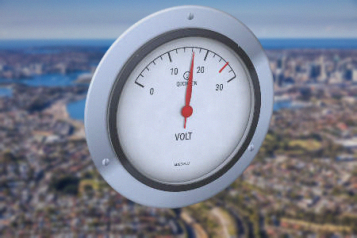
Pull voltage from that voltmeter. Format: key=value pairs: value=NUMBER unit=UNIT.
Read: value=16 unit=V
